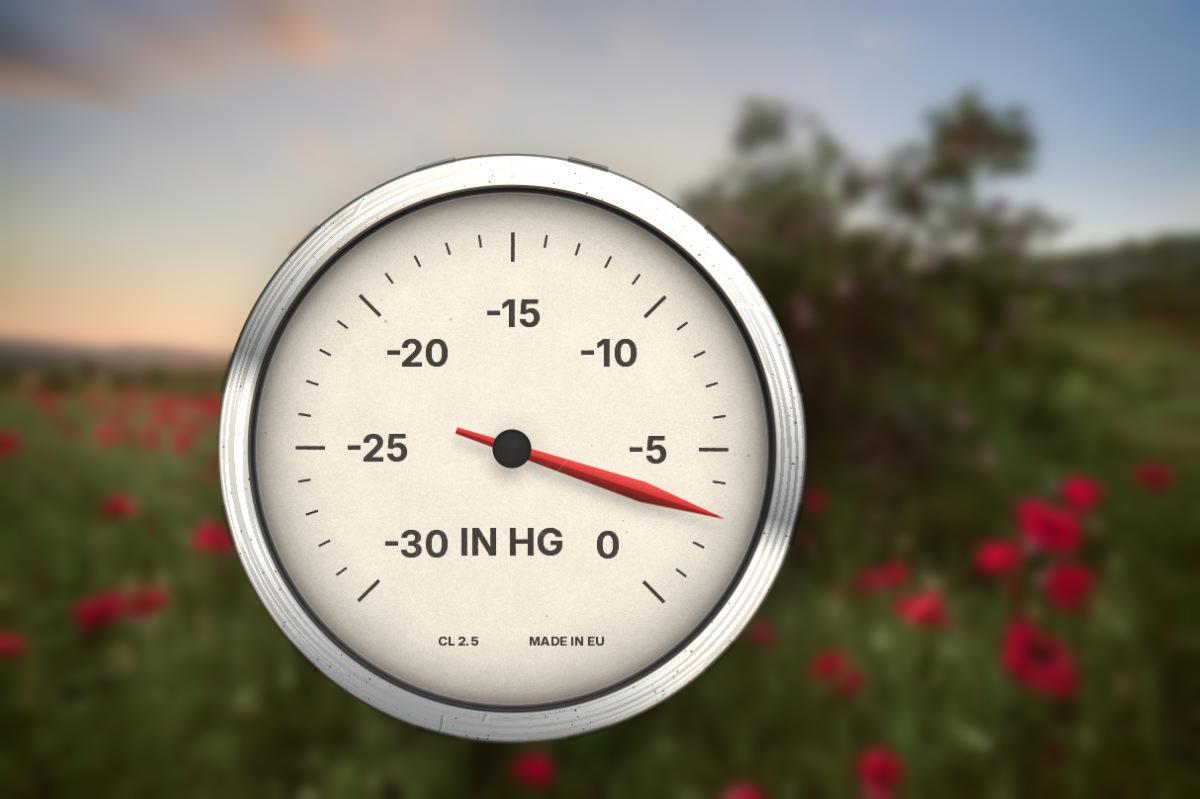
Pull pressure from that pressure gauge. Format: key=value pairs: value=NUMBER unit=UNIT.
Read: value=-3 unit=inHg
